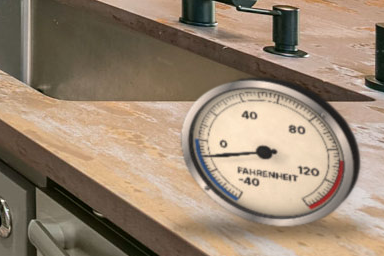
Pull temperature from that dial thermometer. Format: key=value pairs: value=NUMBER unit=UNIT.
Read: value=-10 unit=°F
